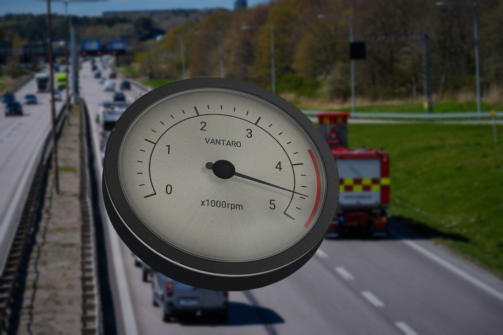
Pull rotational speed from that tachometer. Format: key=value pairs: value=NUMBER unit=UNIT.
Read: value=4600 unit=rpm
